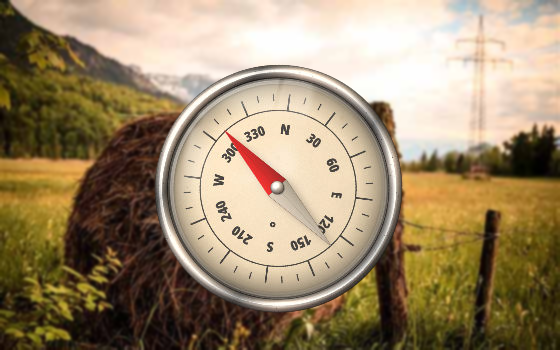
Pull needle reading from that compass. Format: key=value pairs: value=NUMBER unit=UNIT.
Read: value=310 unit=°
